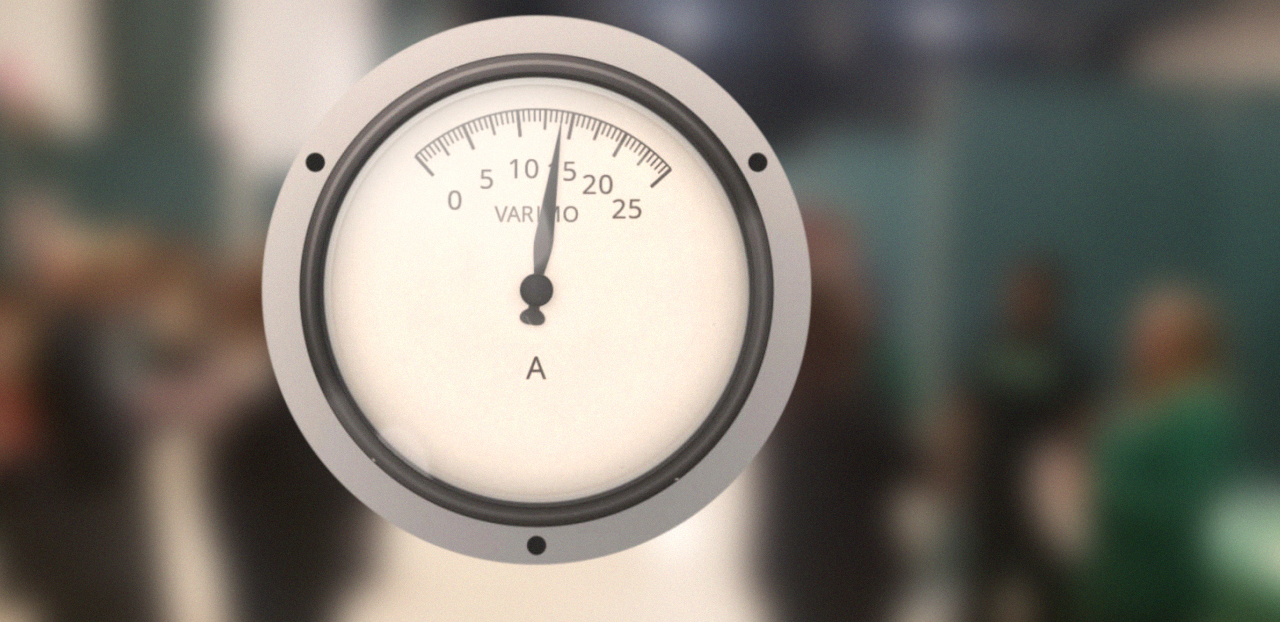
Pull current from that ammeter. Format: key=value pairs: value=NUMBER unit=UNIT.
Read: value=14 unit=A
